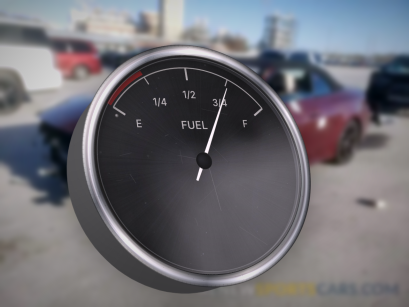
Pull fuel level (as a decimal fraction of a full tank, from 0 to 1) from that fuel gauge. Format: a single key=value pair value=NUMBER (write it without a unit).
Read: value=0.75
